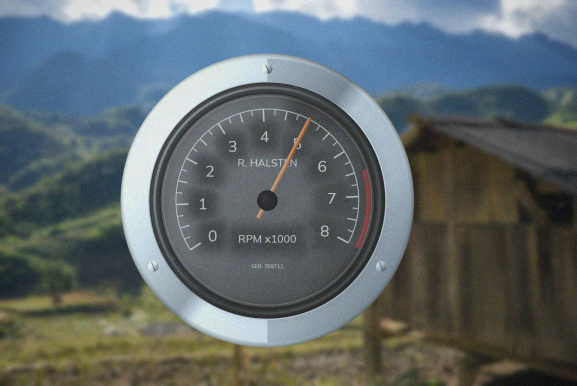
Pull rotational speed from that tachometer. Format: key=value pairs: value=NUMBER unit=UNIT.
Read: value=5000 unit=rpm
